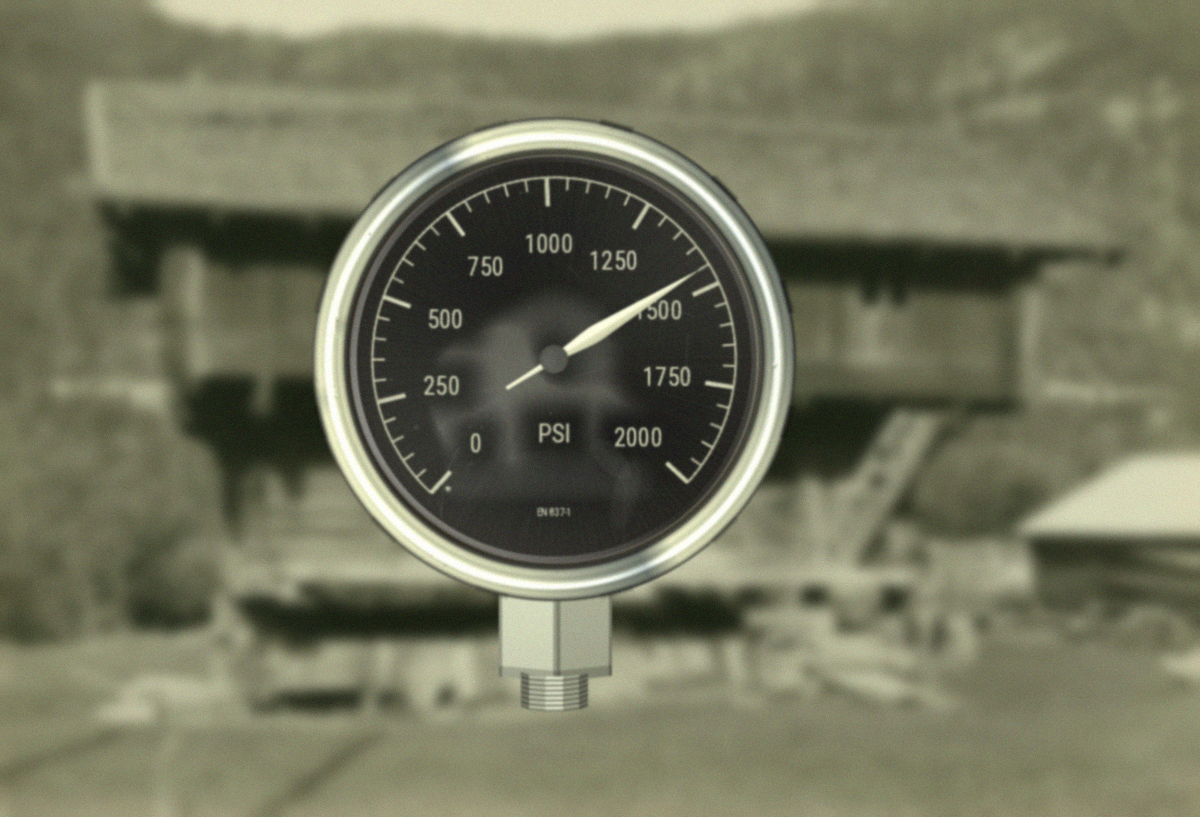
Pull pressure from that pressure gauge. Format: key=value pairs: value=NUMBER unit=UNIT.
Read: value=1450 unit=psi
